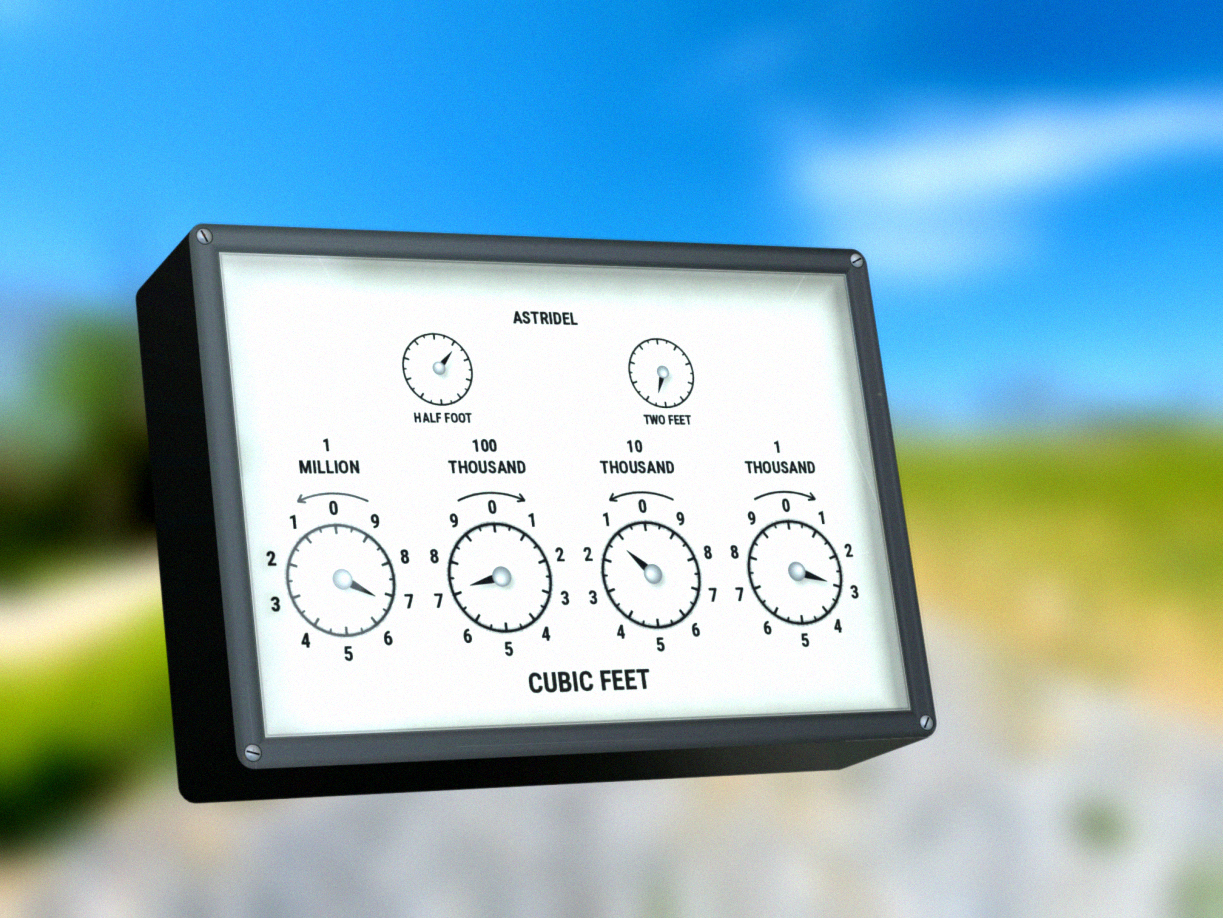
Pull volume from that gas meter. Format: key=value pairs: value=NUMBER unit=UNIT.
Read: value=671300 unit=ft³
